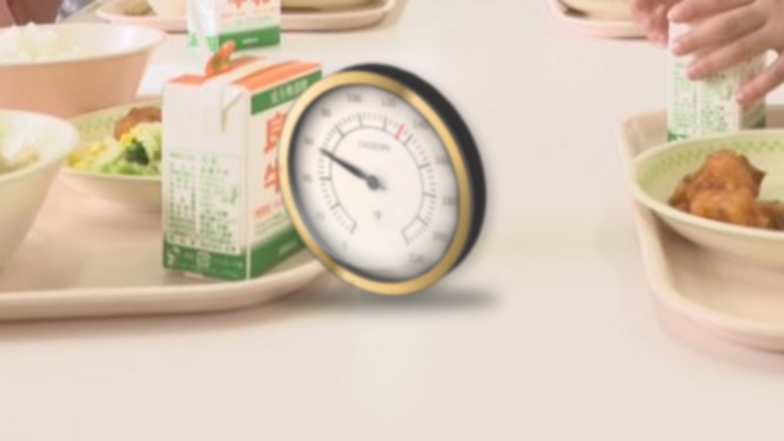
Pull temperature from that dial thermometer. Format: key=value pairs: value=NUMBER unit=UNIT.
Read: value=60 unit=°F
